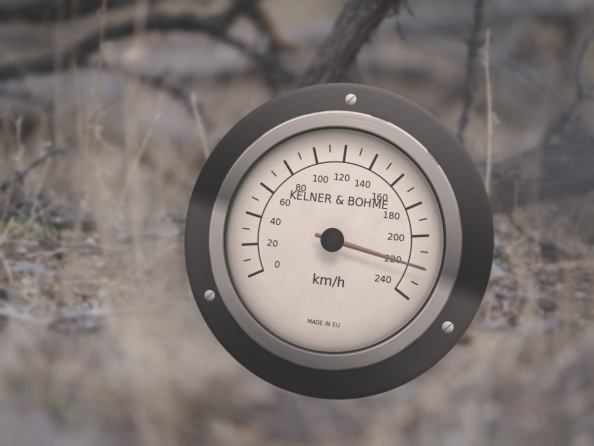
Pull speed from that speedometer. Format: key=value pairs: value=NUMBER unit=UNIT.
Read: value=220 unit=km/h
